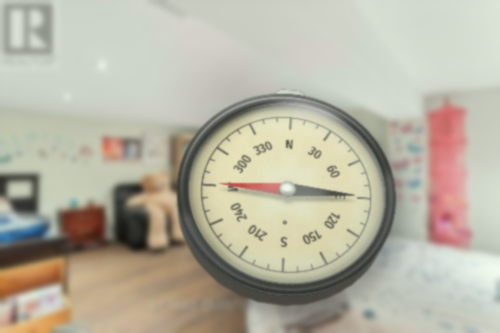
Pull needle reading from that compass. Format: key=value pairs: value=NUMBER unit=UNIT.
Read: value=270 unit=°
